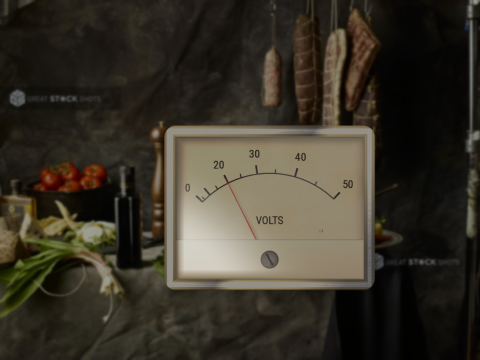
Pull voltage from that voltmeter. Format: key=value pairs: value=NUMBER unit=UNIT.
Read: value=20 unit=V
